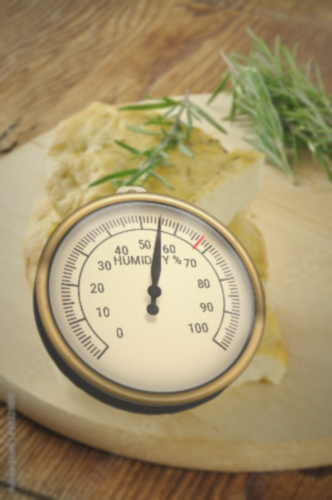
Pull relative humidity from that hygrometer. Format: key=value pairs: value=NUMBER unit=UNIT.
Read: value=55 unit=%
